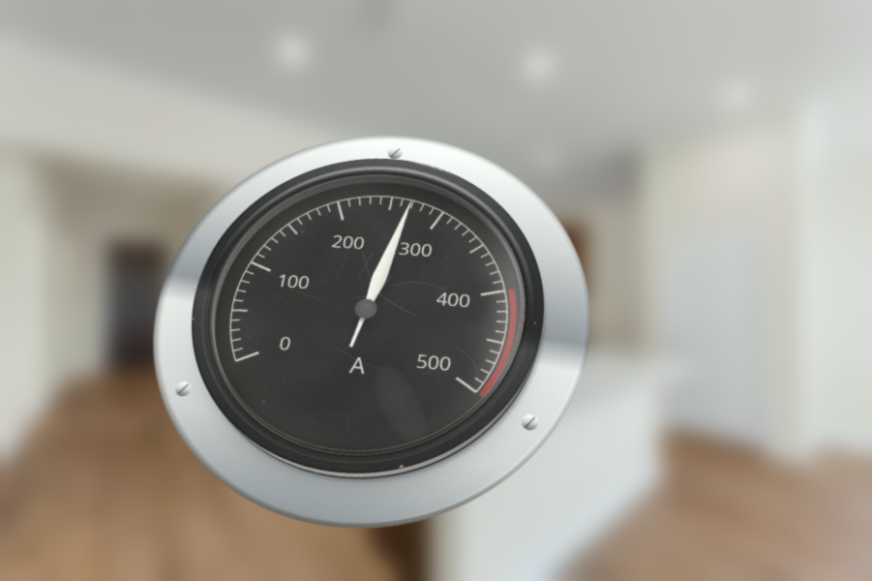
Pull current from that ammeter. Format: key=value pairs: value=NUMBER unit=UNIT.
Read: value=270 unit=A
